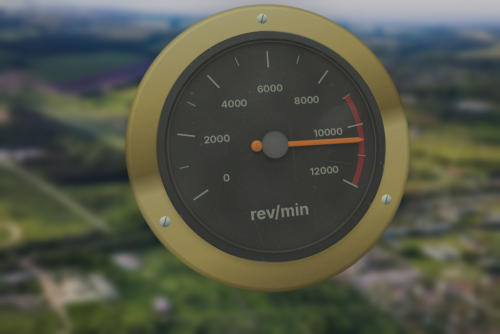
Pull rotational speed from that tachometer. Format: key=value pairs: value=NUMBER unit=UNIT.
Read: value=10500 unit=rpm
